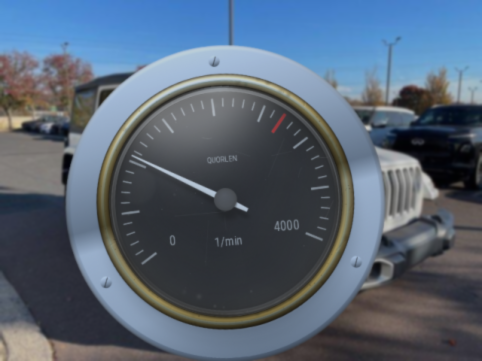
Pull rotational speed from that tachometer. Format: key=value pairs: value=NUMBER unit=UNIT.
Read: value=1050 unit=rpm
